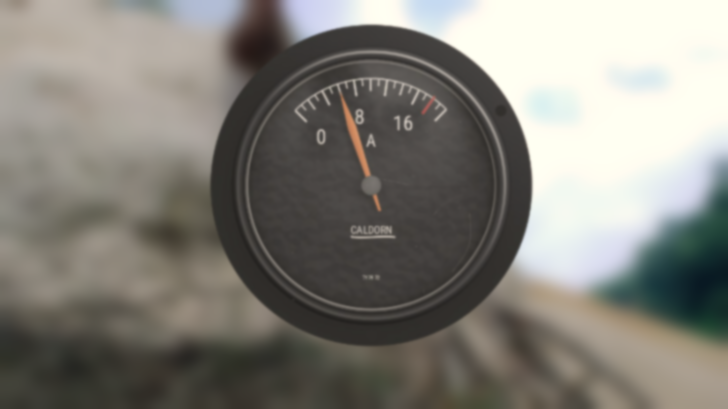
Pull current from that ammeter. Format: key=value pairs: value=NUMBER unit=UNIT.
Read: value=6 unit=A
